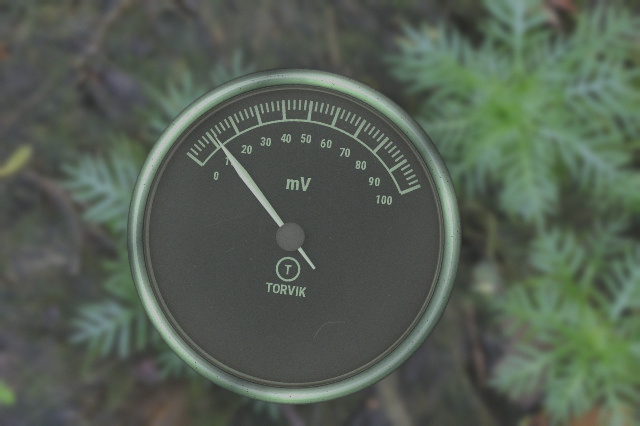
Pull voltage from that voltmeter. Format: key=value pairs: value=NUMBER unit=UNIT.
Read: value=12 unit=mV
